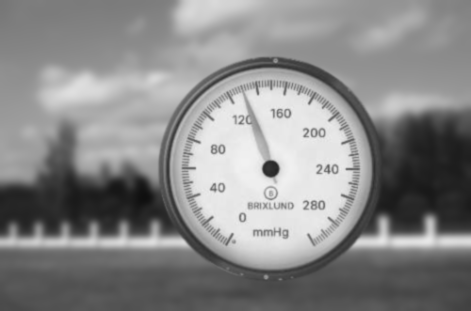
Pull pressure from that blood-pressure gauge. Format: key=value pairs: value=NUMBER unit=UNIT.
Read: value=130 unit=mmHg
